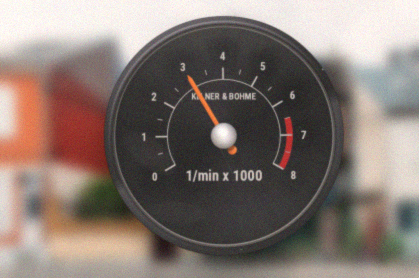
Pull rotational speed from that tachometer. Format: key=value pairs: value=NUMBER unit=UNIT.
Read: value=3000 unit=rpm
